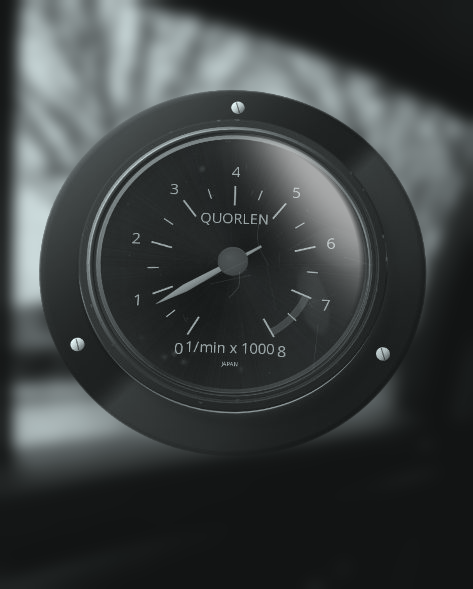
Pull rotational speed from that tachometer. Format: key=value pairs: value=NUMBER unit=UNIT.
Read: value=750 unit=rpm
